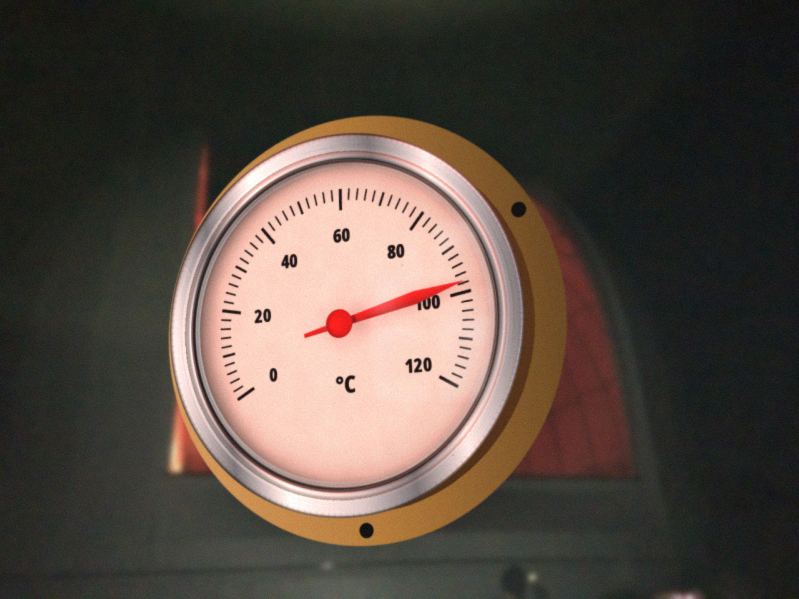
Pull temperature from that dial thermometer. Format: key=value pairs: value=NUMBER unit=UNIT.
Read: value=98 unit=°C
